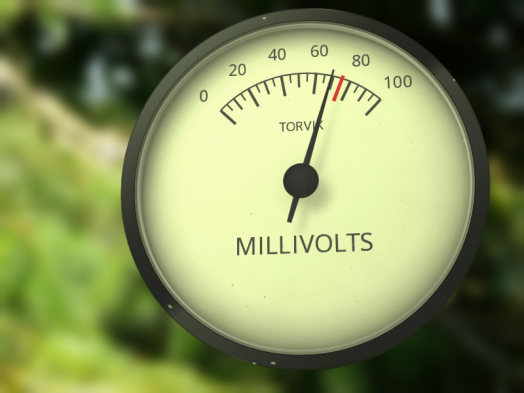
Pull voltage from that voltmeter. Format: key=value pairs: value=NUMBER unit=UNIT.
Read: value=70 unit=mV
